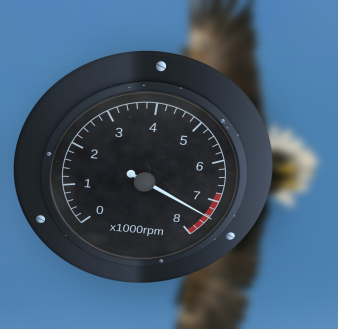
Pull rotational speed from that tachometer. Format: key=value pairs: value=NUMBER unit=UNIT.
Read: value=7400 unit=rpm
